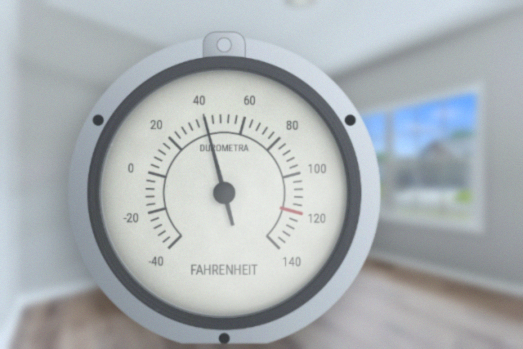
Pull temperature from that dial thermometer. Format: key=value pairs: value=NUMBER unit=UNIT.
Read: value=40 unit=°F
